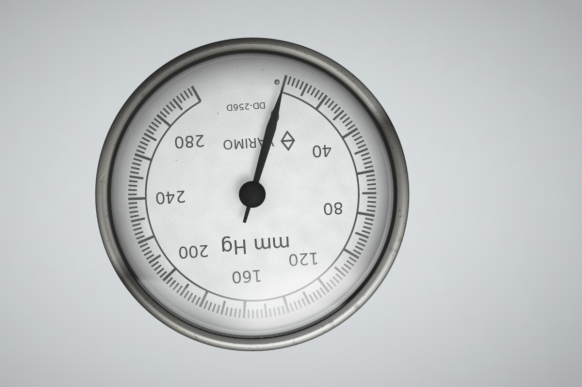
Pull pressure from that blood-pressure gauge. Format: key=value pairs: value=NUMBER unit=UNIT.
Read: value=0 unit=mmHg
